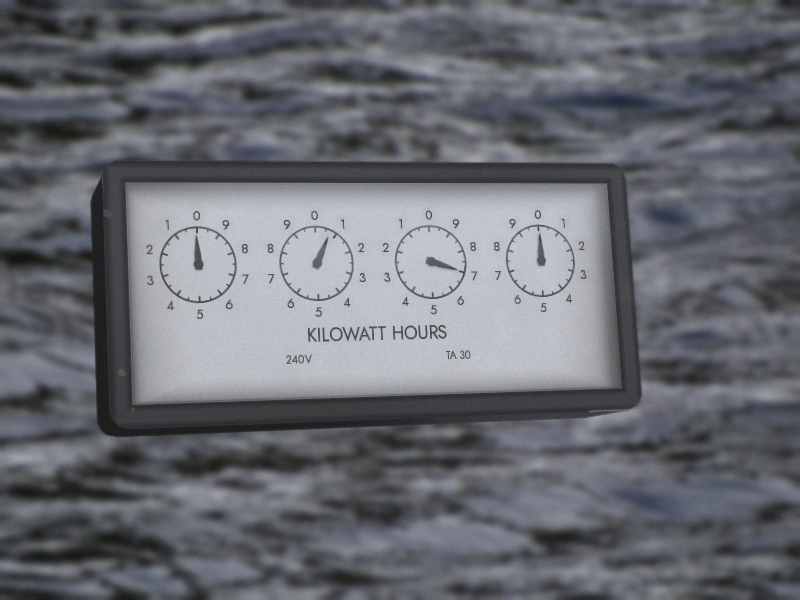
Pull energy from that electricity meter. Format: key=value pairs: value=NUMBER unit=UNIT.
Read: value=70 unit=kWh
